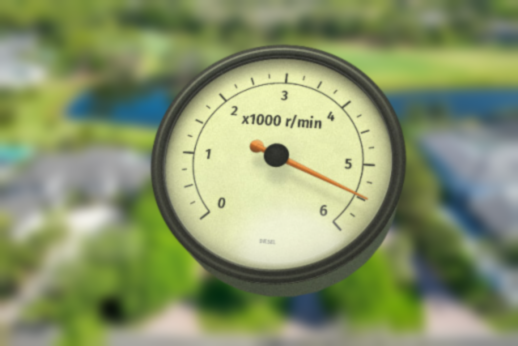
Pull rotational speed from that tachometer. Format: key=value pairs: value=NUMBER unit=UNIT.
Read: value=5500 unit=rpm
